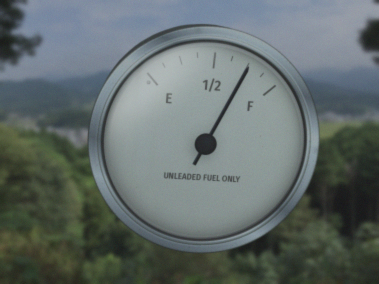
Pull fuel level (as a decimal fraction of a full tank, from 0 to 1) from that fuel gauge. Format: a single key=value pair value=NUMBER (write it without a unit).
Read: value=0.75
